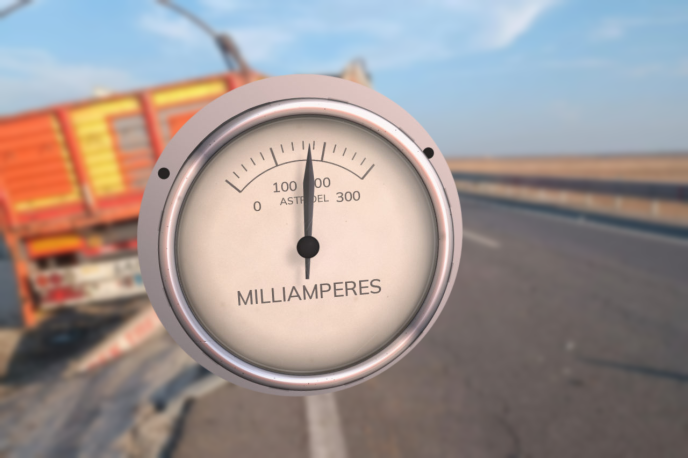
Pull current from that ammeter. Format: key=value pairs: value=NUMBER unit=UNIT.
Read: value=170 unit=mA
